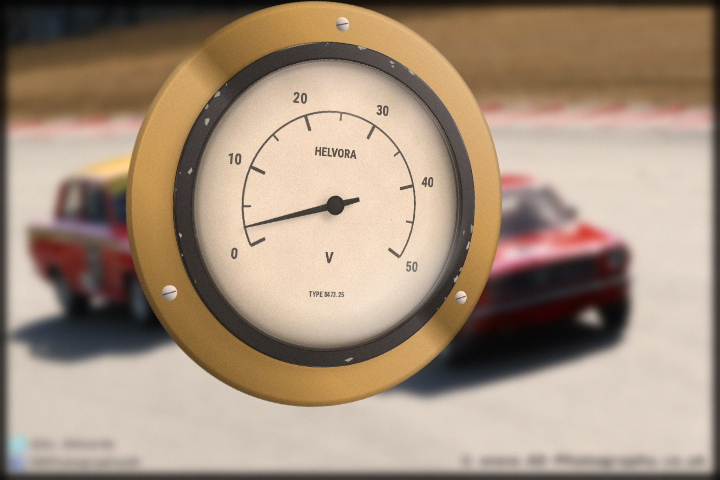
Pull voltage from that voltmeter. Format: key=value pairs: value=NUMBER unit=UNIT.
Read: value=2.5 unit=V
